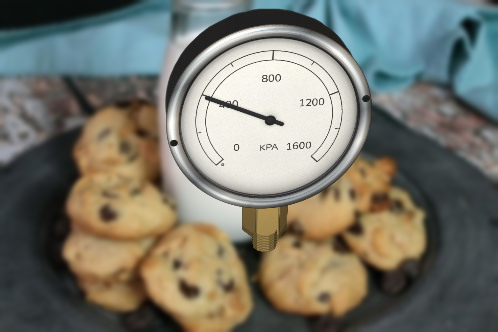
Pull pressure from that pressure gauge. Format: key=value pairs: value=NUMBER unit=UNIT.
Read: value=400 unit=kPa
